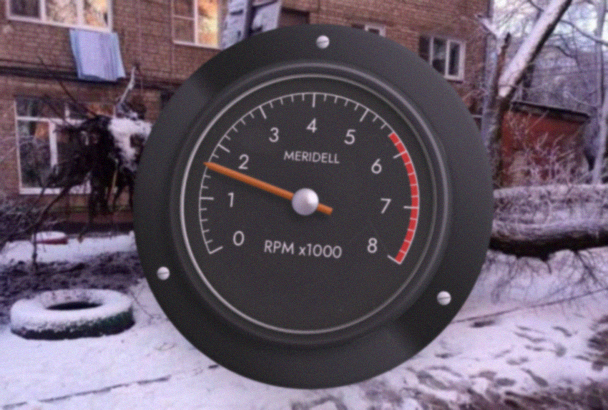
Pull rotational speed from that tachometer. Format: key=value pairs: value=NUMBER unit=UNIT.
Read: value=1600 unit=rpm
